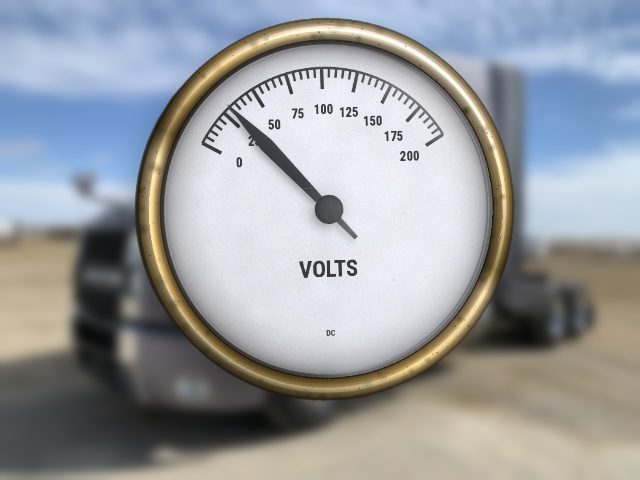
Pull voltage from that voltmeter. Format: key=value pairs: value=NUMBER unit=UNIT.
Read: value=30 unit=V
